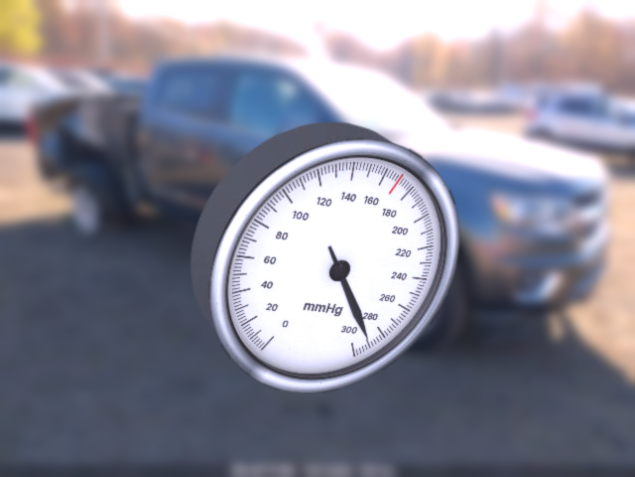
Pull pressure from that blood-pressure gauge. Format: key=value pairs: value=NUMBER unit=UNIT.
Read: value=290 unit=mmHg
